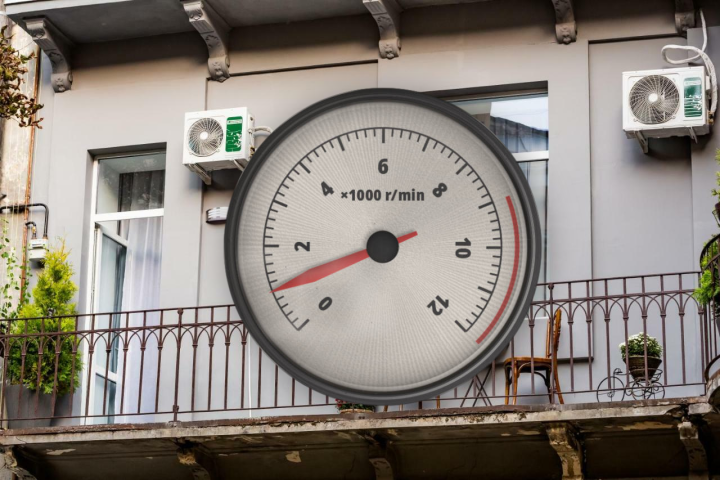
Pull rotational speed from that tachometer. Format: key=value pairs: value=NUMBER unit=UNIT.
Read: value=1000 unit=rpm
